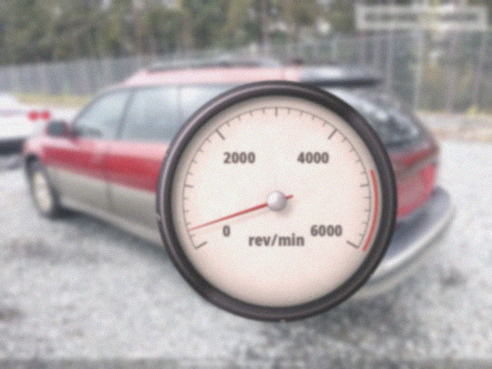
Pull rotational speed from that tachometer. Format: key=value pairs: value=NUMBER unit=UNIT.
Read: value=300 unit=rpm
